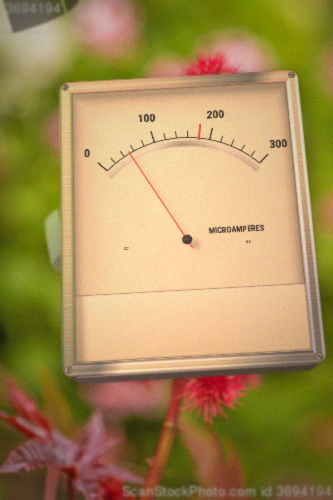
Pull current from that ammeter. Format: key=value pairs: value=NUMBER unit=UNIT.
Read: value=50 unit=µA
